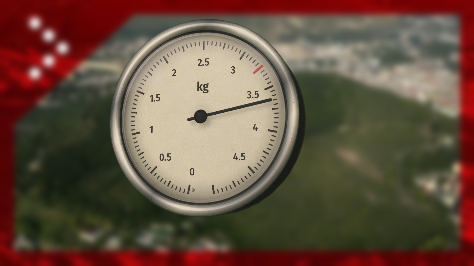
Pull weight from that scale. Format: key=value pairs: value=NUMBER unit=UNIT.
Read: value=3.65 unit=kg
